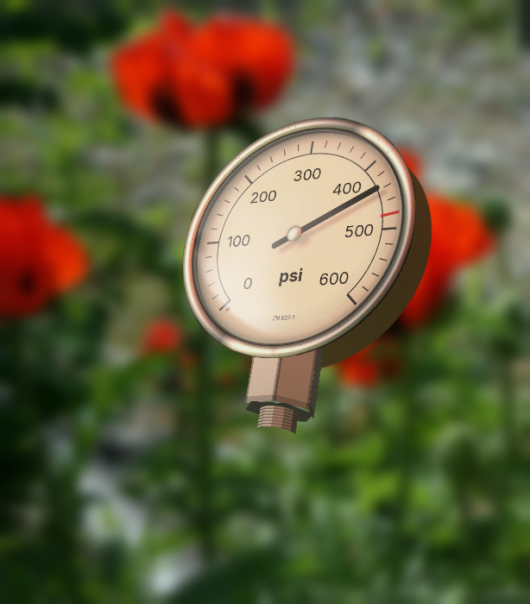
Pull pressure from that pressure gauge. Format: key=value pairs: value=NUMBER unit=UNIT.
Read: value=440 unit=psi
